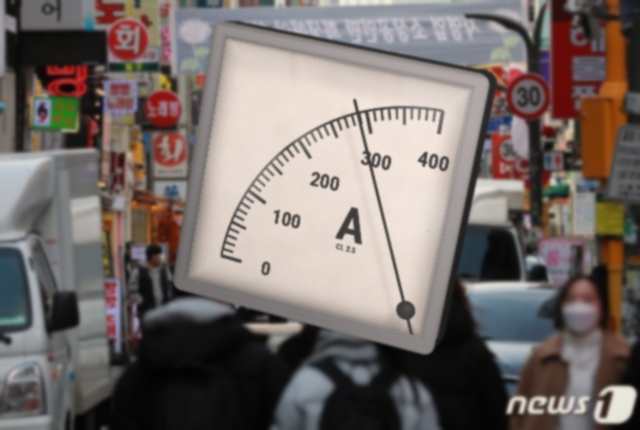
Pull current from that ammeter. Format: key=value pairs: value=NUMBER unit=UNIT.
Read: value=290 unit=A
